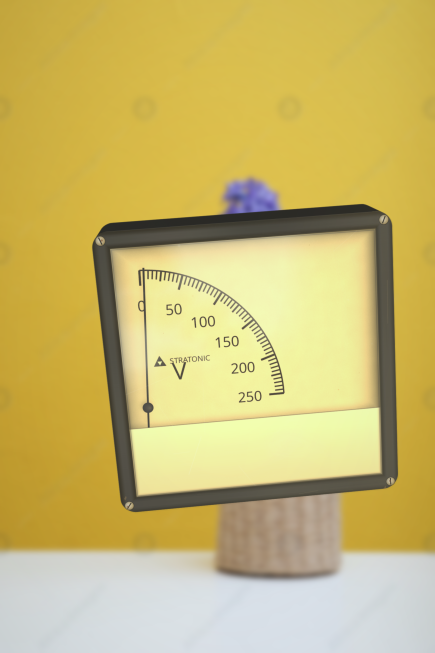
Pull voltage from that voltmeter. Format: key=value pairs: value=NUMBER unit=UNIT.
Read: value=5 unit=V
